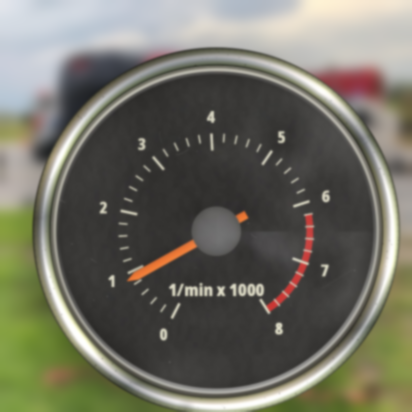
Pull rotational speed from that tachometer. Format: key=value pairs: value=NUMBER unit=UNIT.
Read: value=900 unit=rpm
